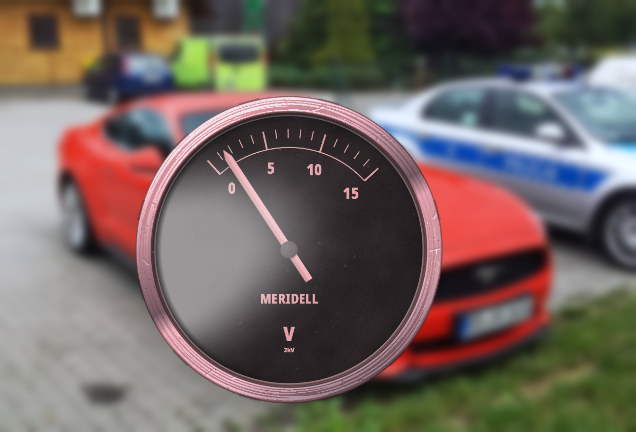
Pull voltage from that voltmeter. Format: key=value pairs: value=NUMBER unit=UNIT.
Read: value=1.5 unit=V
